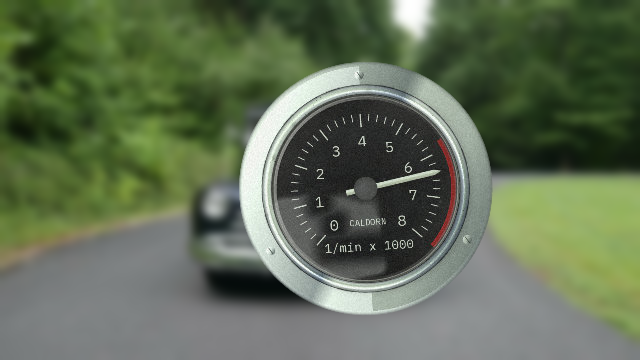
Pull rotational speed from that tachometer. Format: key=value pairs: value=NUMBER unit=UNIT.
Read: value=6400 unit=rpm
